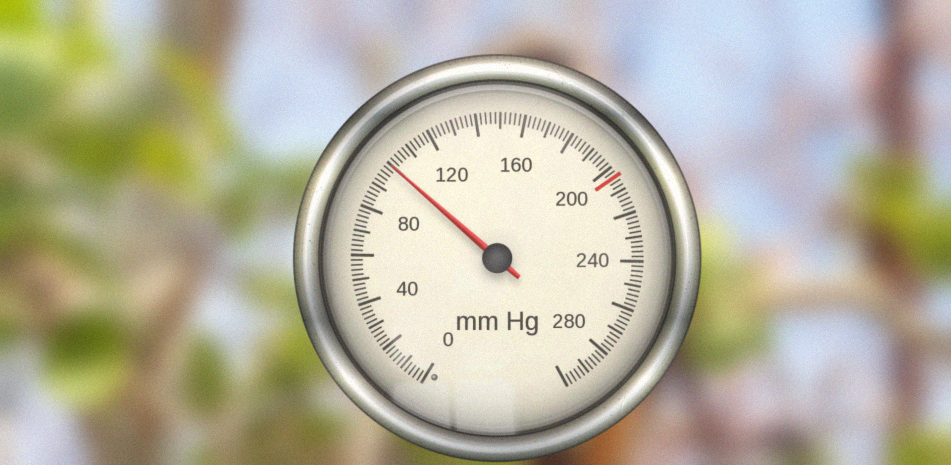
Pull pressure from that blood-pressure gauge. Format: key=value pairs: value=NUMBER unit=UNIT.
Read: value=100 unit=mmHg
